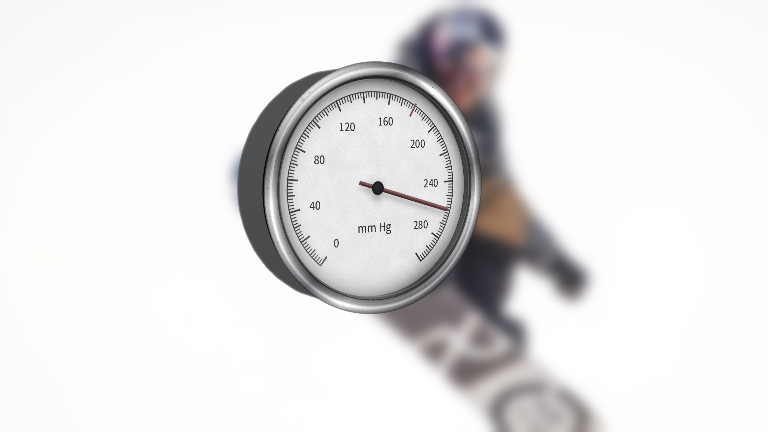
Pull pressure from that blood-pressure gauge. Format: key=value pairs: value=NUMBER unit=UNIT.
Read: value=260 unit=mmHg
